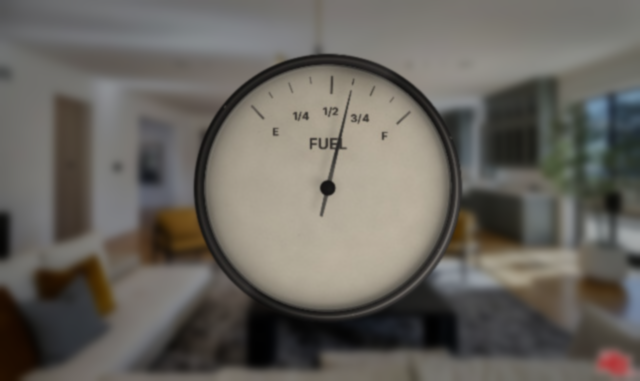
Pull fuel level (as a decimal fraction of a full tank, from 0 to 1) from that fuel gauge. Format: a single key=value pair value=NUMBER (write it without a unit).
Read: value=0.625
